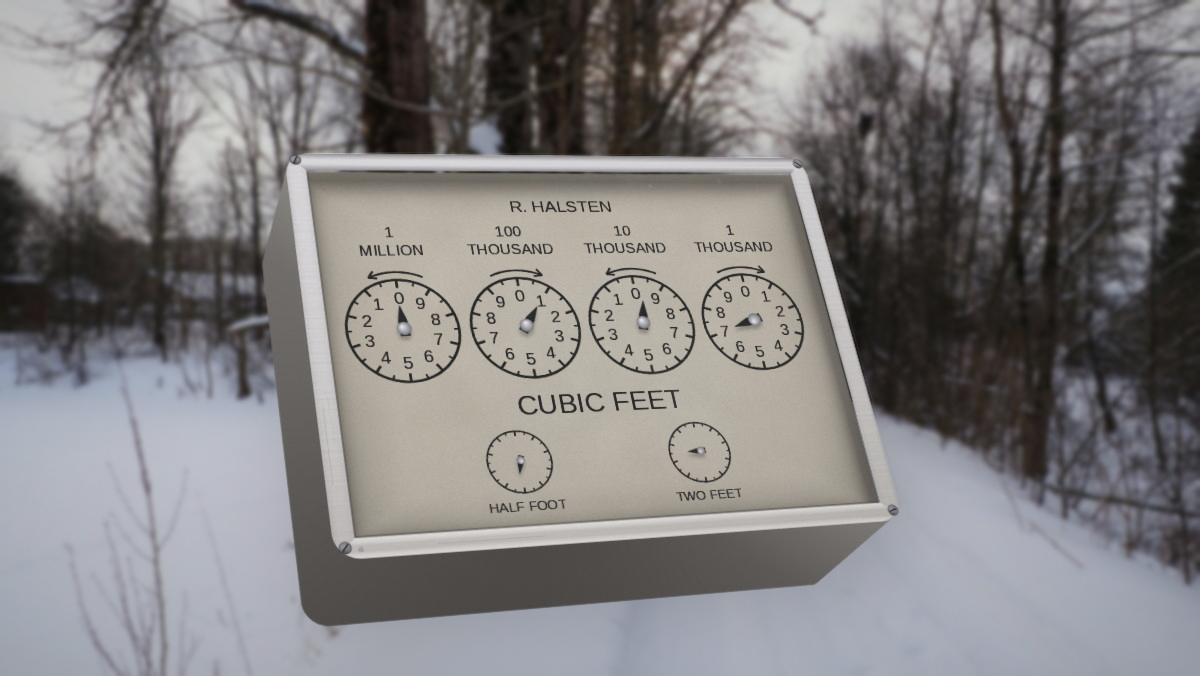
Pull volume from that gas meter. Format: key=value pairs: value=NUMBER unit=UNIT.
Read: value=9700 unit=ft³
